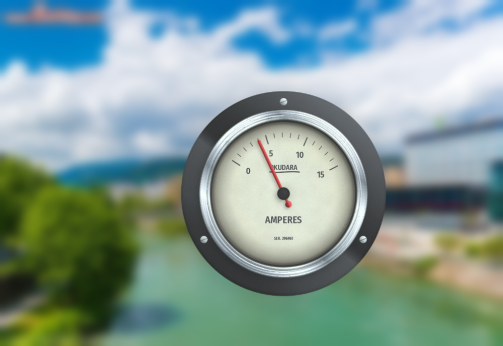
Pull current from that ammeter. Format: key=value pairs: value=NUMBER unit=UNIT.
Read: value=4 unit=A
